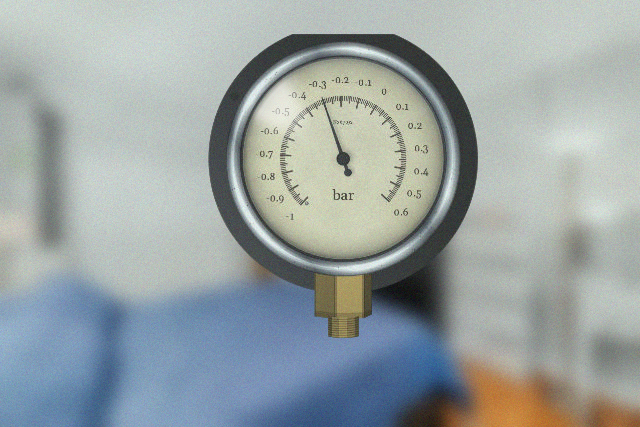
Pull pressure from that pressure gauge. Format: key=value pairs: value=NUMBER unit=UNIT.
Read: value=-0.3 unit=bar
